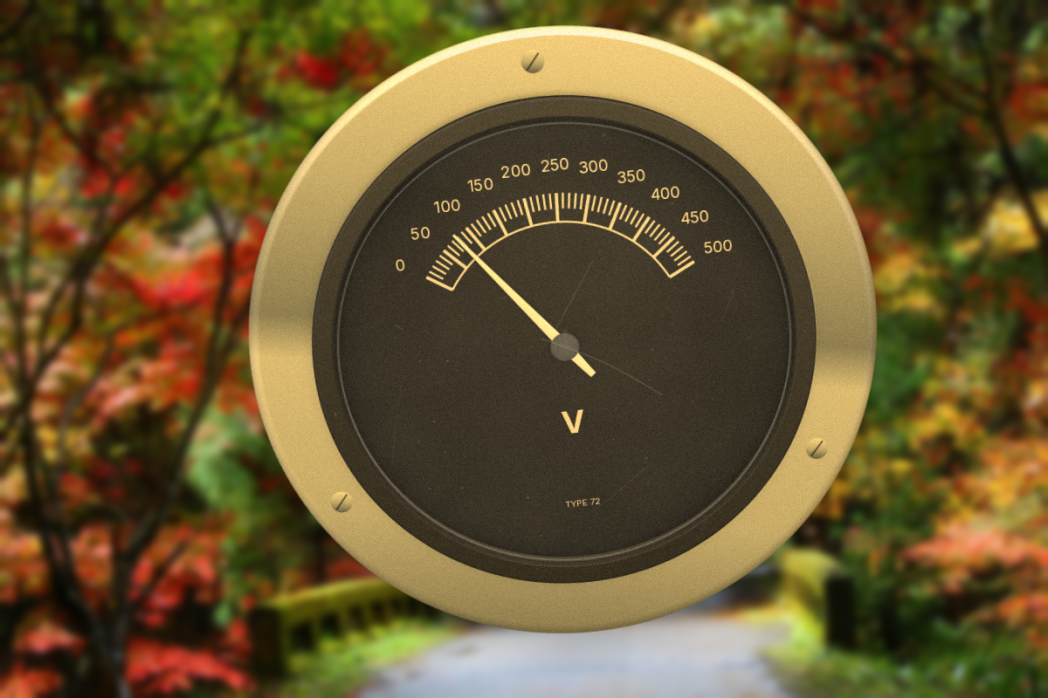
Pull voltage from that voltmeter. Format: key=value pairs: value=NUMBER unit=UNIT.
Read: value=80 unit=V
